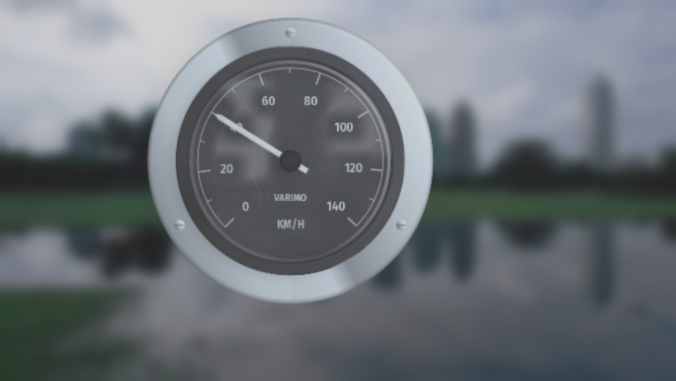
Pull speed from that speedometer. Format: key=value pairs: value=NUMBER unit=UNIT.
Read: value=40 unit=km/h
